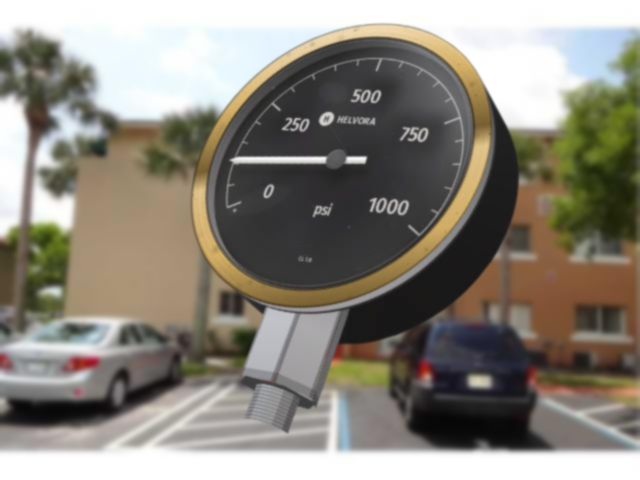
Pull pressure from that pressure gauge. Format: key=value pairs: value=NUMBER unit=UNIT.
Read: value=100 unit=psi
